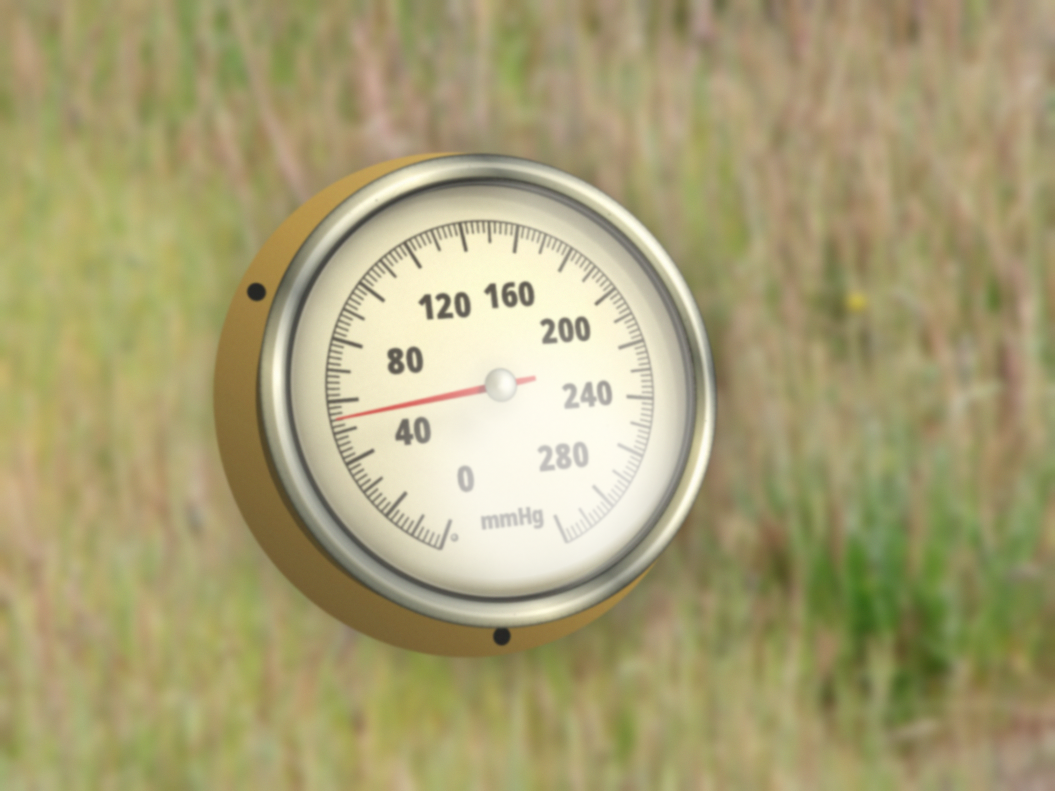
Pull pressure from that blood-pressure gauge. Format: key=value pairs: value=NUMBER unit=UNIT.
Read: value=54 unit=mmHg
